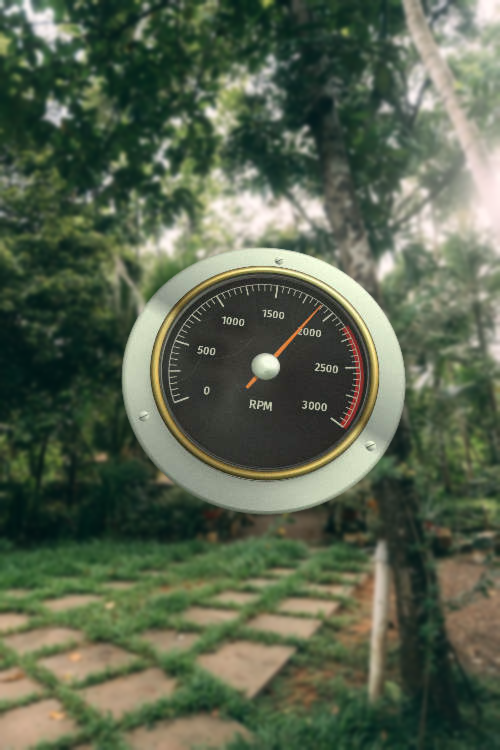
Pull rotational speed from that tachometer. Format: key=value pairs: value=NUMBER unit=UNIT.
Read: value=1900 unit=rpm
